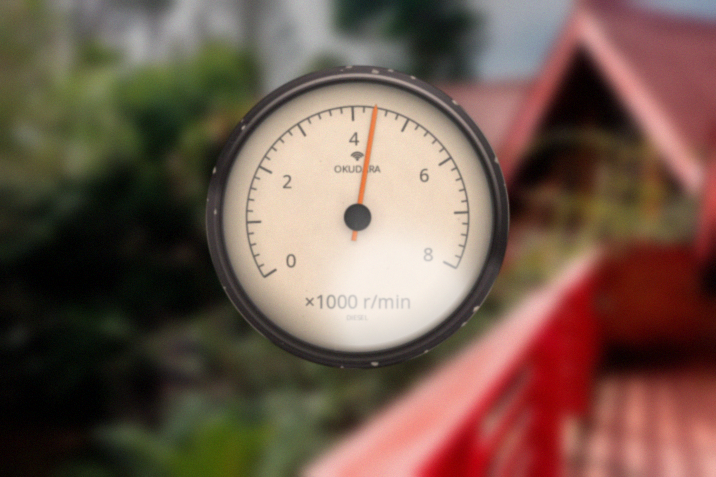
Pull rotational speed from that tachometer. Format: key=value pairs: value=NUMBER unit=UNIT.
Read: value=4400 unit=rpm
